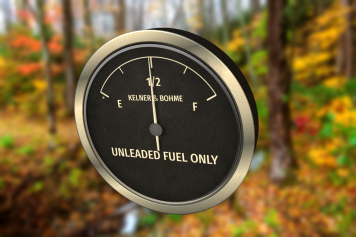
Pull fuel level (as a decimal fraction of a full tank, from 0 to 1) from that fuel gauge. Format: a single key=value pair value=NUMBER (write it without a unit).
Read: value=0.5
